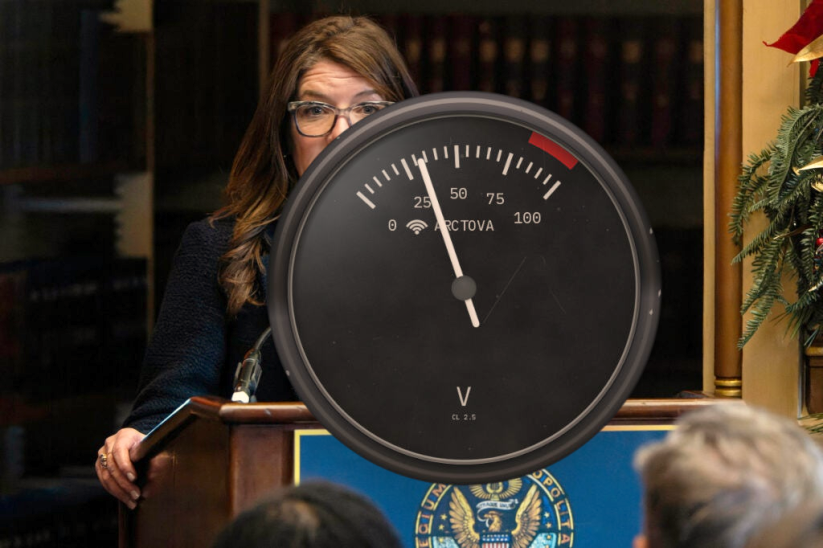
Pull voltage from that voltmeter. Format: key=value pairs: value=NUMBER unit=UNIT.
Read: value=32.5 unit=V
